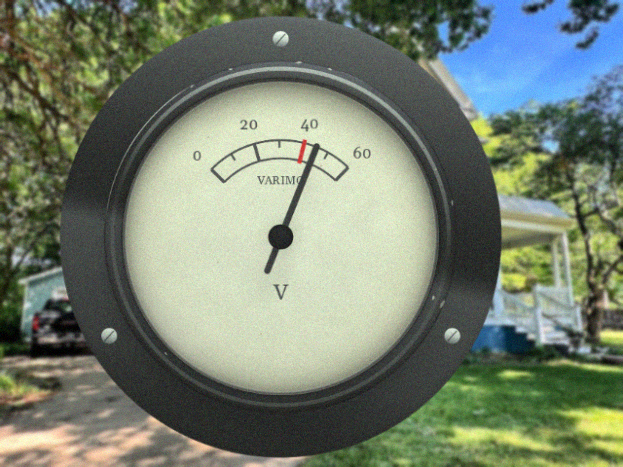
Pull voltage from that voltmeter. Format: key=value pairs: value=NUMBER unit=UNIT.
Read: value=45 unit=V
